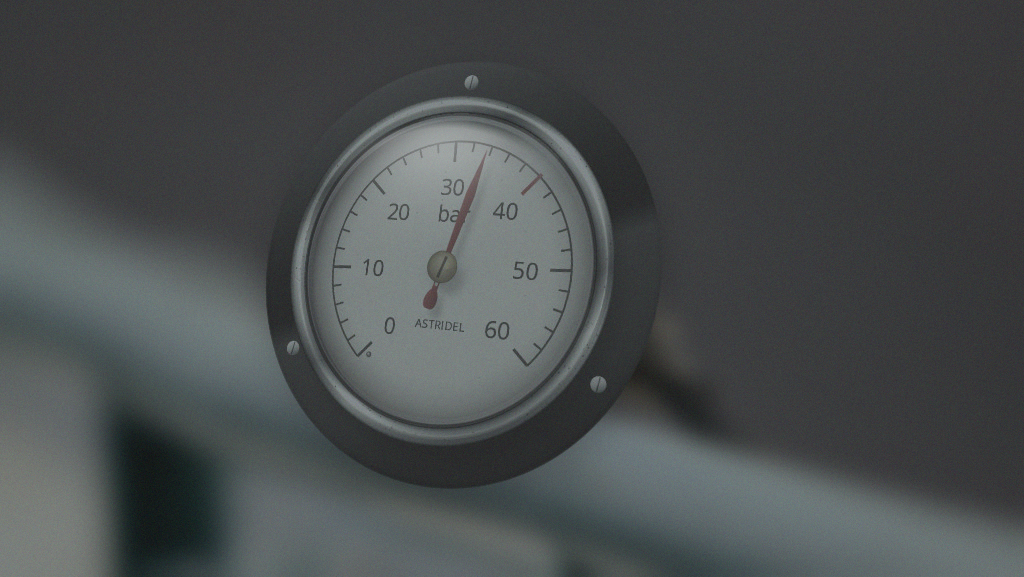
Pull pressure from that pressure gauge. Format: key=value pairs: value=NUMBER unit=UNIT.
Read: value=34 unit=bar
